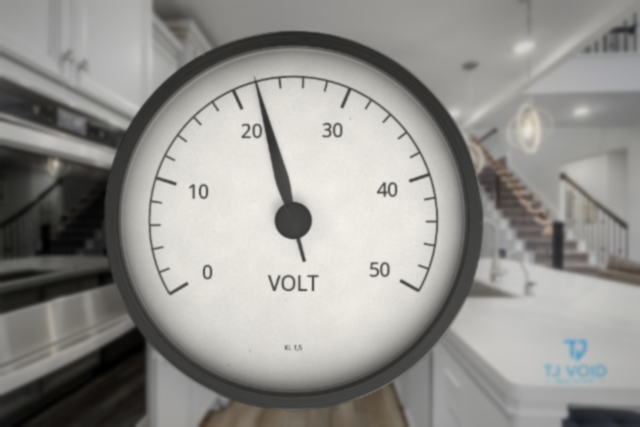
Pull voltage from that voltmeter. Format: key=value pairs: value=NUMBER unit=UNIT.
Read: value=22 unit=V
